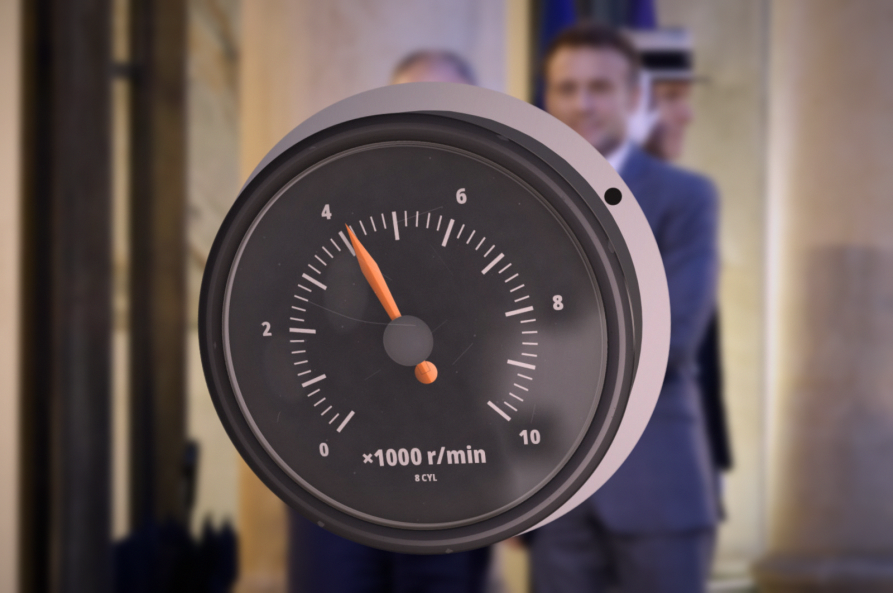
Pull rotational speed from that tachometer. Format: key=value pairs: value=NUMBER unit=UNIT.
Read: value=4200 unit=rpm
